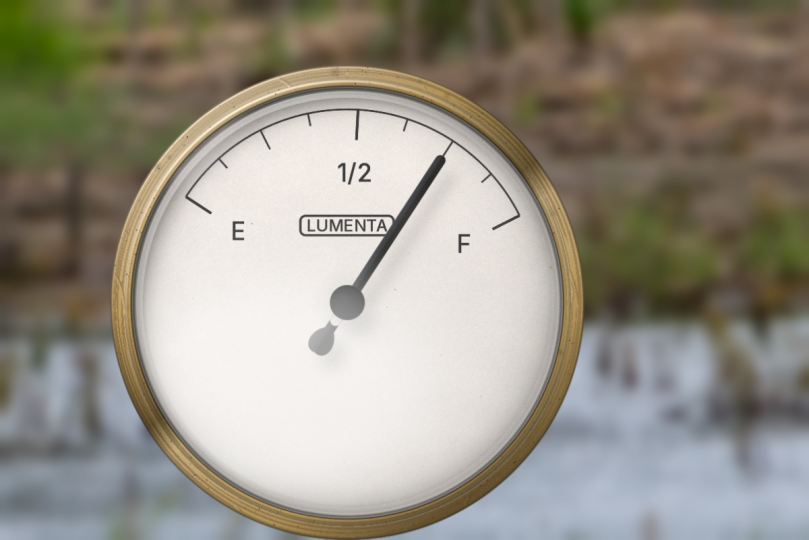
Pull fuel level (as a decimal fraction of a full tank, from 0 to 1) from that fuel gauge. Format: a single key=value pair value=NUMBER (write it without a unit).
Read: value=0.75
